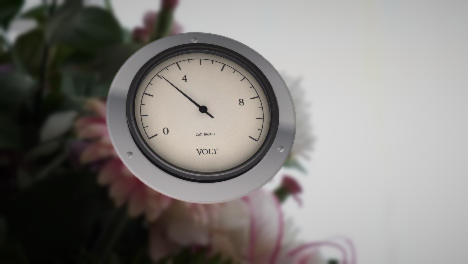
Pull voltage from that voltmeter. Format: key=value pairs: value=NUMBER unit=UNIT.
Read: value=3 unit=V
